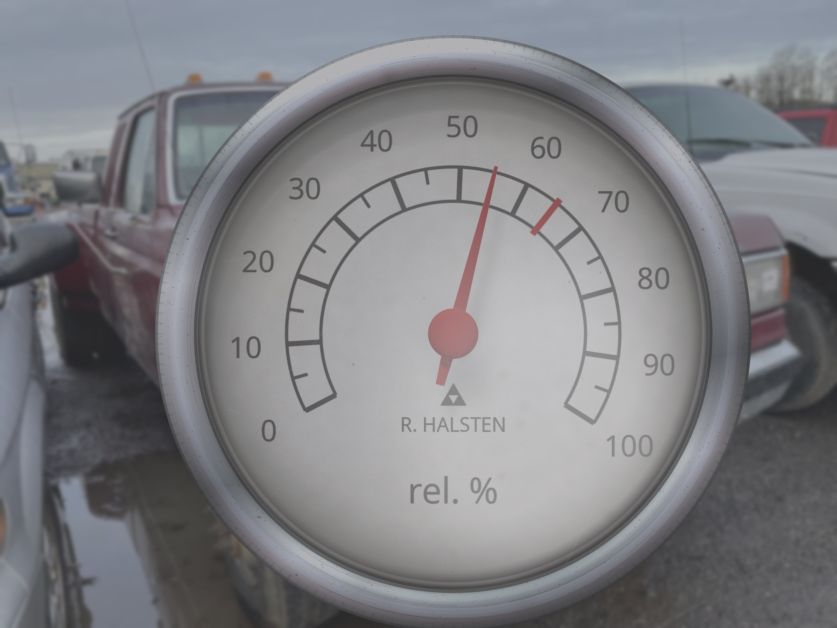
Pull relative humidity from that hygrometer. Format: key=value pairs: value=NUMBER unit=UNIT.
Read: value=55 unit=%
